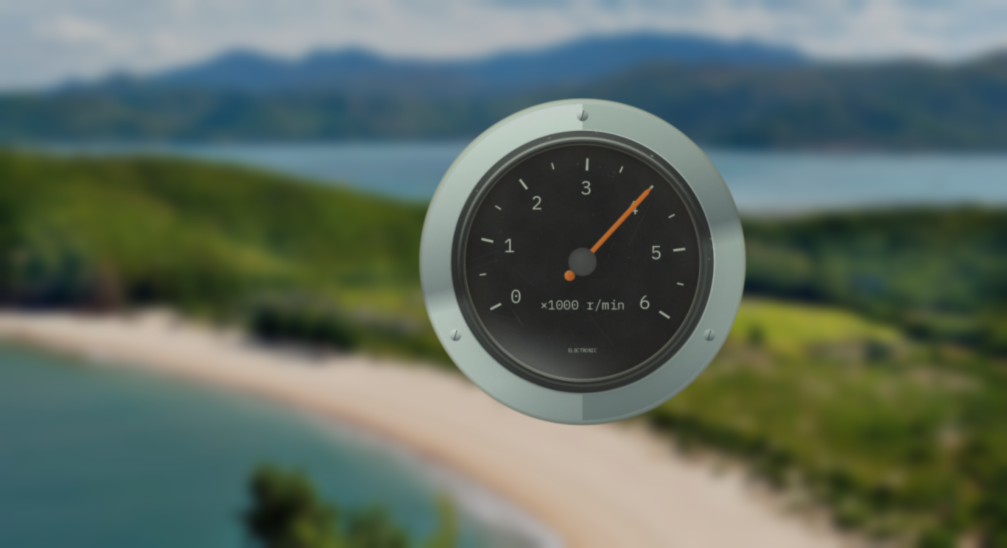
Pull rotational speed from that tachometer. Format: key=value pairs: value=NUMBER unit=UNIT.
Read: value=4000 unit=rpm
